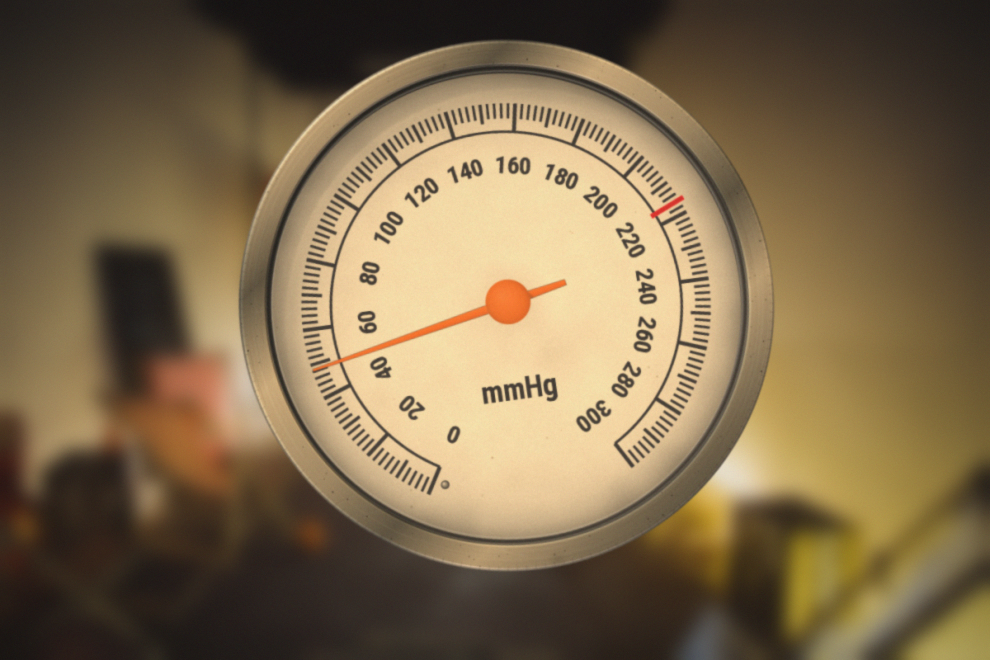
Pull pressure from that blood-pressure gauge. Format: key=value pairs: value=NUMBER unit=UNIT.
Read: value=48 unit=mmHg
